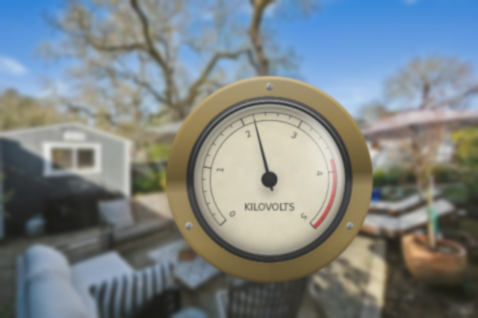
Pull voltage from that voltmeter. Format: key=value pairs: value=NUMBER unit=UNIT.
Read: value=2.2 unit=kV
